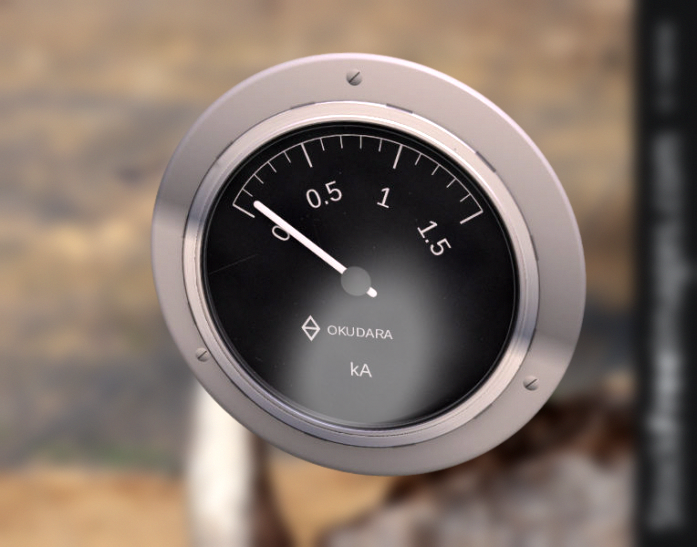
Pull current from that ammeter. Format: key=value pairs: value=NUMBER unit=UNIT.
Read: value=0.1 unit=kA
